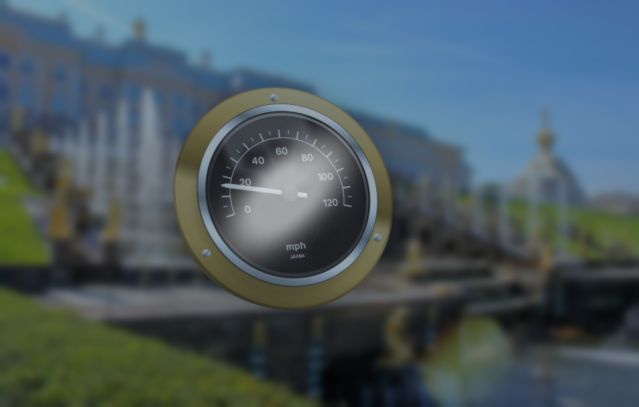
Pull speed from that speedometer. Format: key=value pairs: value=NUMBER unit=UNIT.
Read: value=15 unit=mph
